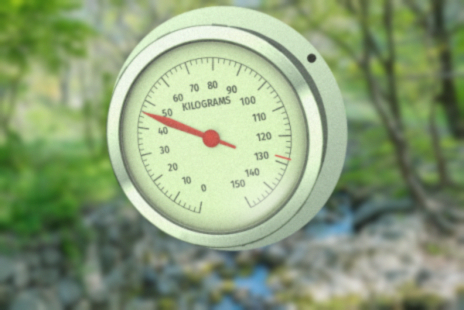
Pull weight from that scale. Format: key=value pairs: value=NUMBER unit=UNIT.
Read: value=46 unit=kg
